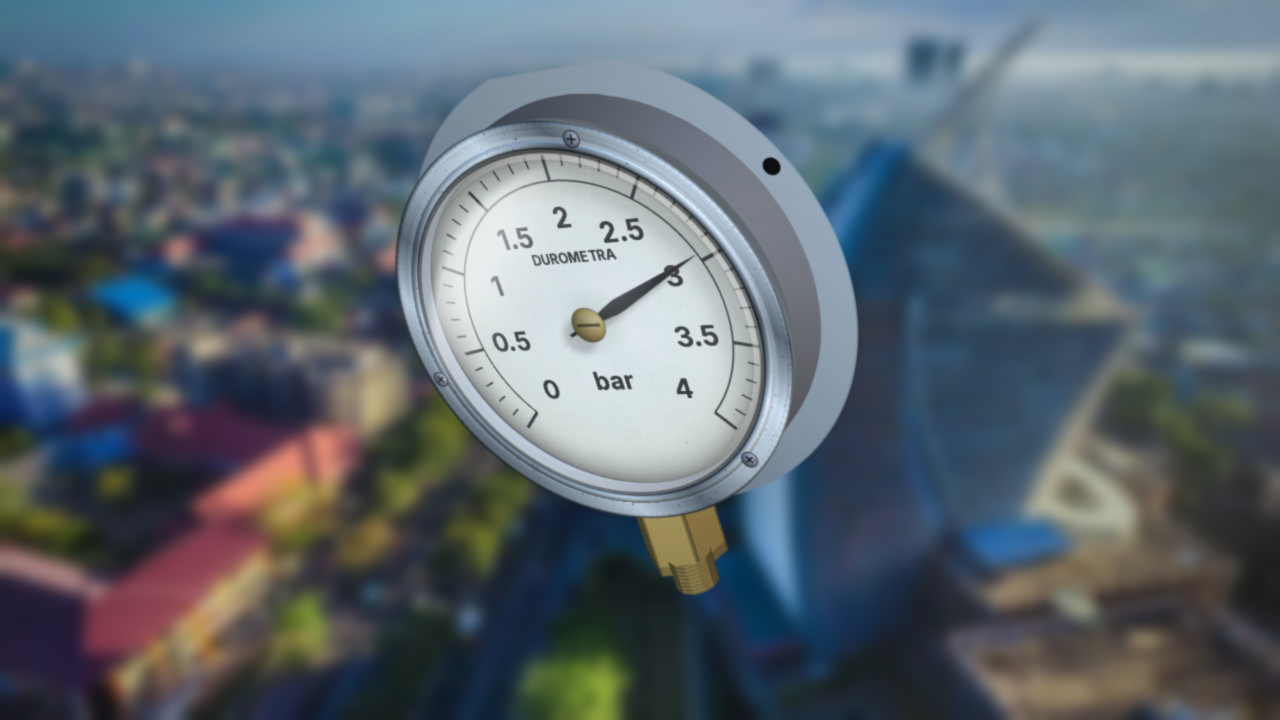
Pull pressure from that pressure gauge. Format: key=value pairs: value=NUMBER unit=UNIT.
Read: value=2.95 unit=bar
